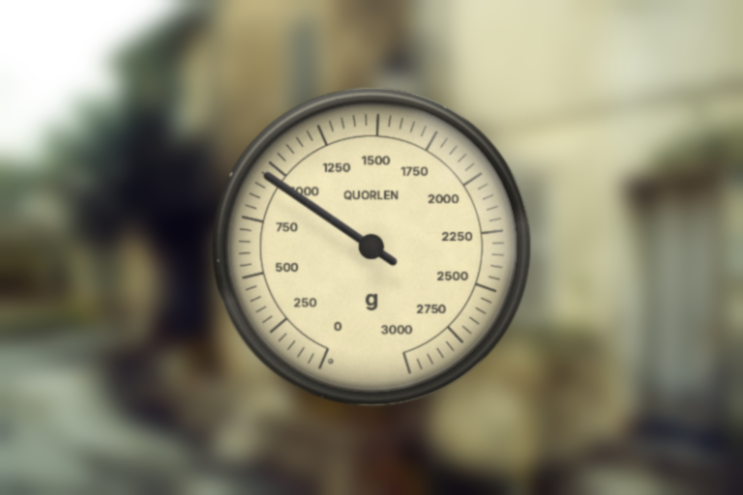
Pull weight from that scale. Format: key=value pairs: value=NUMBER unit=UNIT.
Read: value=950 unit=g
